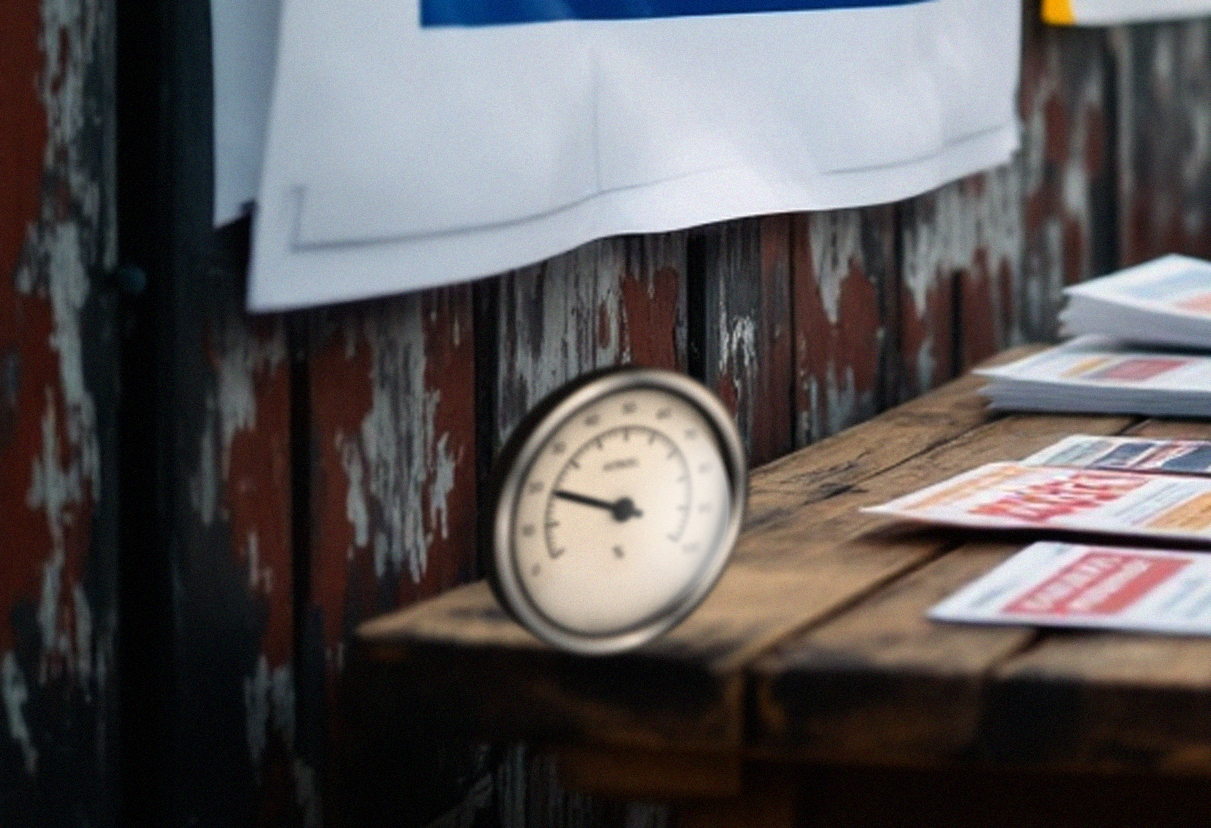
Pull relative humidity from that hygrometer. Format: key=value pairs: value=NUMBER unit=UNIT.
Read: value=20 unit=%
